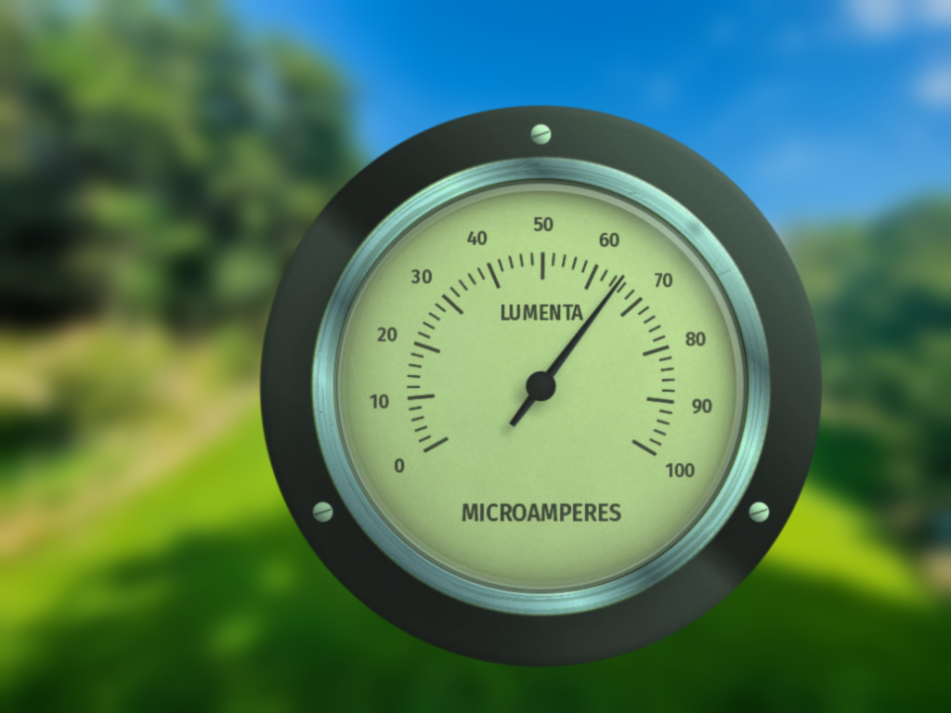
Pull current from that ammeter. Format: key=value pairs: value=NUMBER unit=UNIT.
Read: value=65 unit=µA
